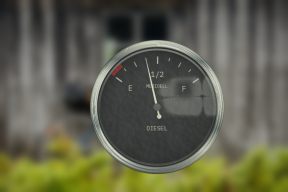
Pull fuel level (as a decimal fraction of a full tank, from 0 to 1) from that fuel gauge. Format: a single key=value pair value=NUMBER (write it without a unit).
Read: value=0.375
